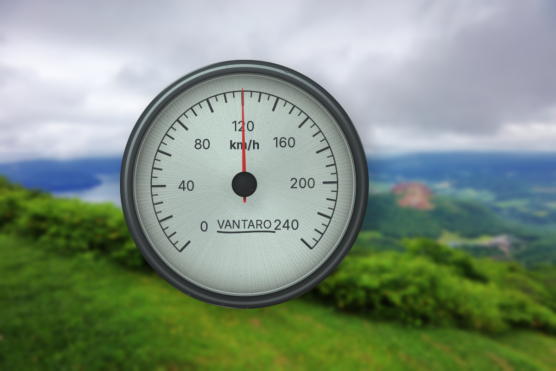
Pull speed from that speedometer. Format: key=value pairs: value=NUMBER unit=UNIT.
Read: value=120 unit=km/h
